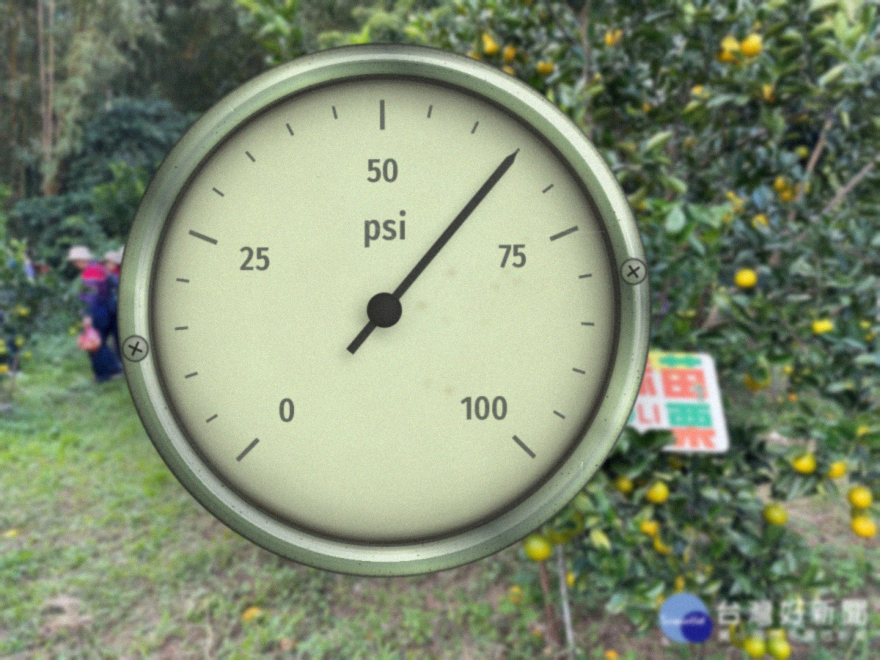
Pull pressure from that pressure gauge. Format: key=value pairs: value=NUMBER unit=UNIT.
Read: value=65 unit=psi
